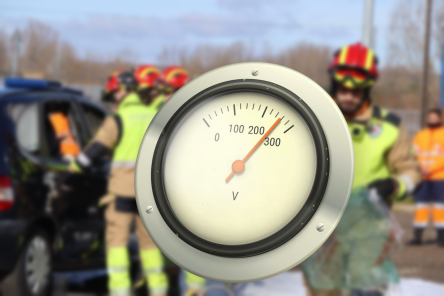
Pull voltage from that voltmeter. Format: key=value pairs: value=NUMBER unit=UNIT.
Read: value=260 unit=V
